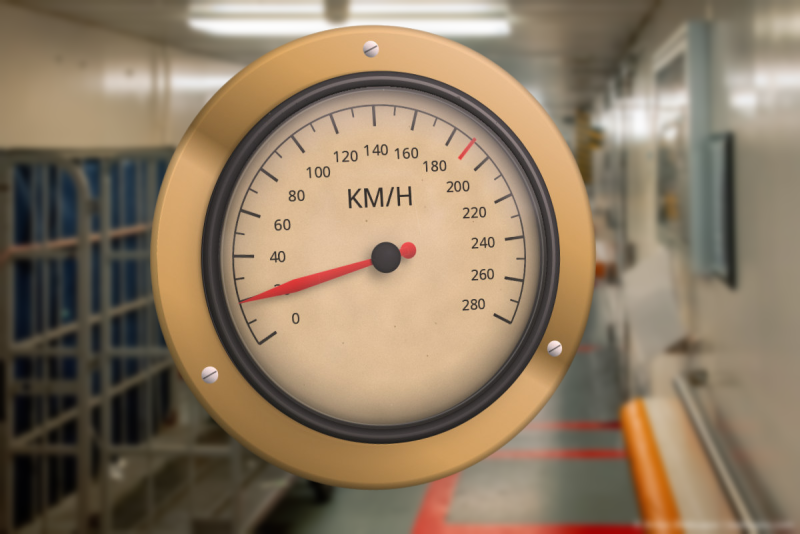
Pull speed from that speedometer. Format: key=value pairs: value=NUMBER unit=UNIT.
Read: value=20 unit=km/h
